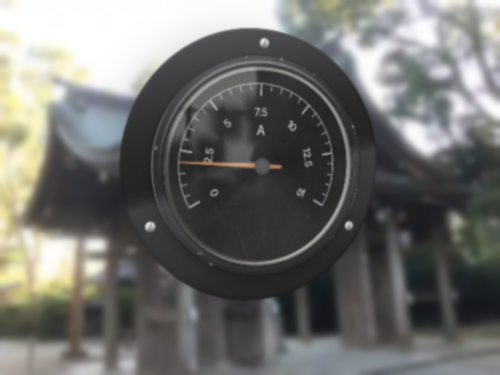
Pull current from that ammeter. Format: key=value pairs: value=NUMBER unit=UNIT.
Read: value=2 unit=A
